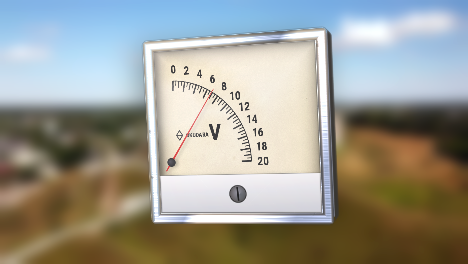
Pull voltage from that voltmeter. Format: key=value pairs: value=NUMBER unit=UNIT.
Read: value=7 unit=V
